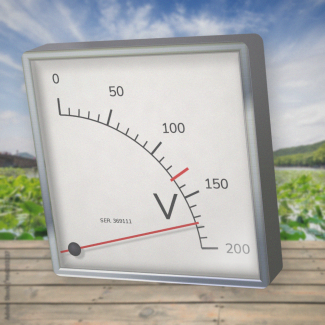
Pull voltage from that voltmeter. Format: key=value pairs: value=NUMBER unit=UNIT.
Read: value=175 unit=V
